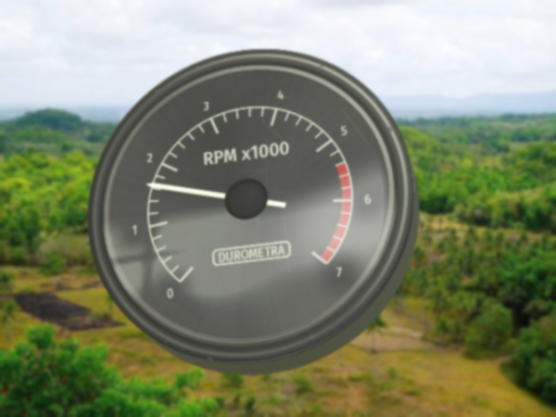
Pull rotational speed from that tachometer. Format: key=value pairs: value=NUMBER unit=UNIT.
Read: value=1600 unit=rpm
